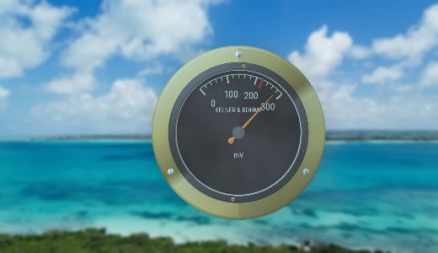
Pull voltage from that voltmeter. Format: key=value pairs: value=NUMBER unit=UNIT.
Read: value=280 unit=mV
